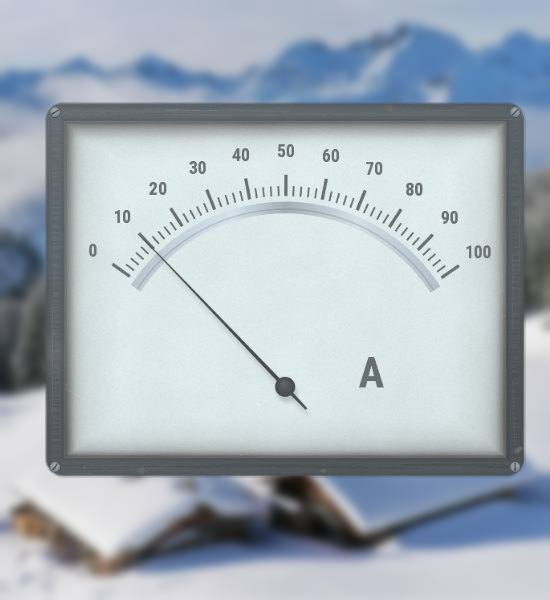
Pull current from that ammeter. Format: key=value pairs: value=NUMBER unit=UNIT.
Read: value=10 unit=A
